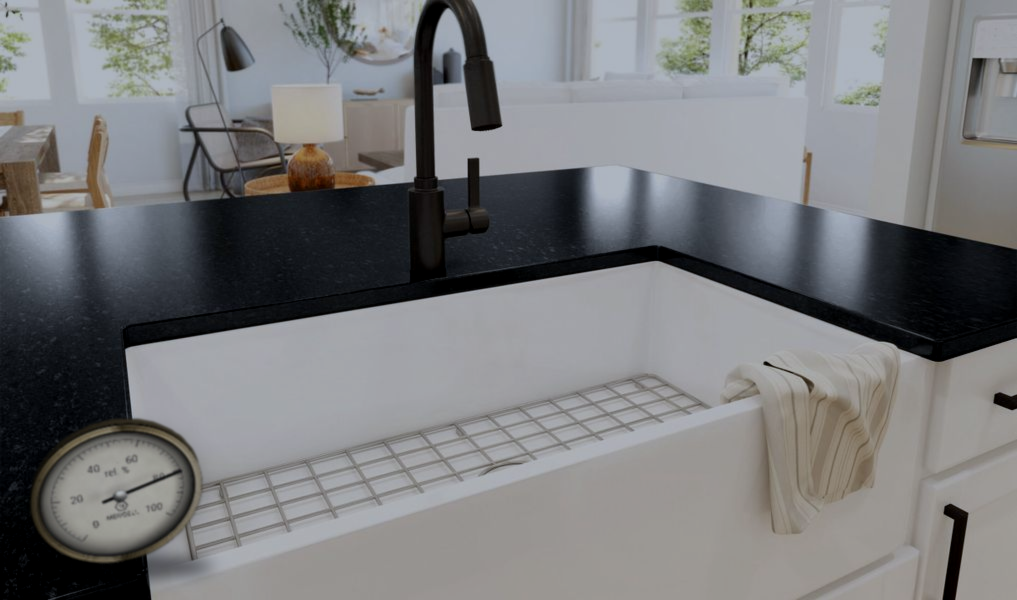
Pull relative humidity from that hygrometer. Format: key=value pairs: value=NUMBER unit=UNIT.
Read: value=80 unit=%
